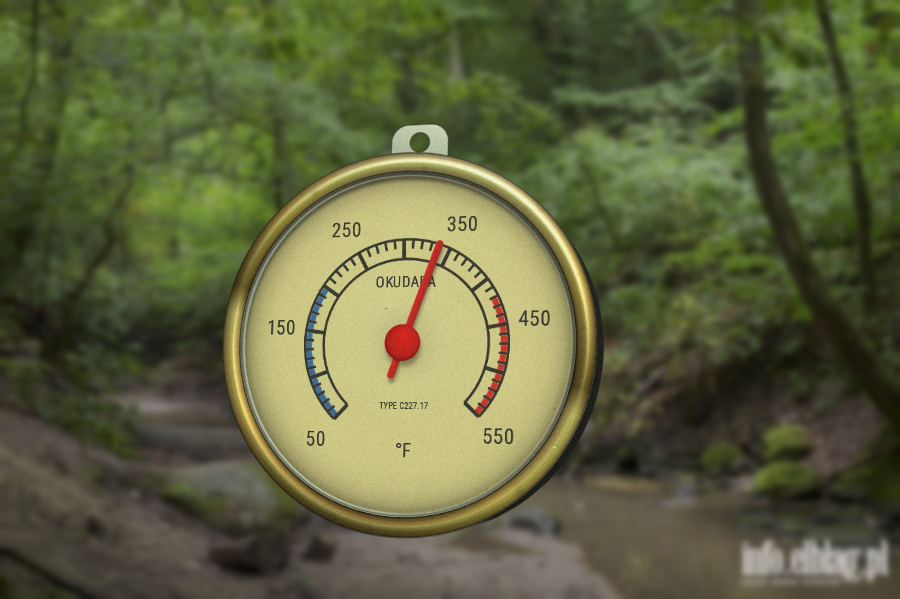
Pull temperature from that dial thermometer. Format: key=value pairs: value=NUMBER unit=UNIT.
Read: value=340 unit=°F
